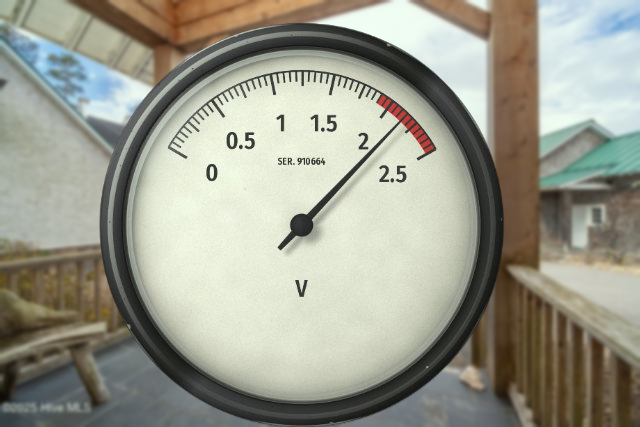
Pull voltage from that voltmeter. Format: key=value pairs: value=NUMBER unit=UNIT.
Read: value=2.15 unit=V
